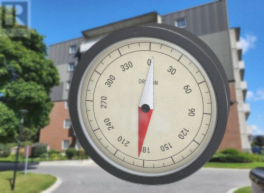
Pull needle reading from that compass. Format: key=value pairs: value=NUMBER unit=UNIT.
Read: value=185 unit=°
